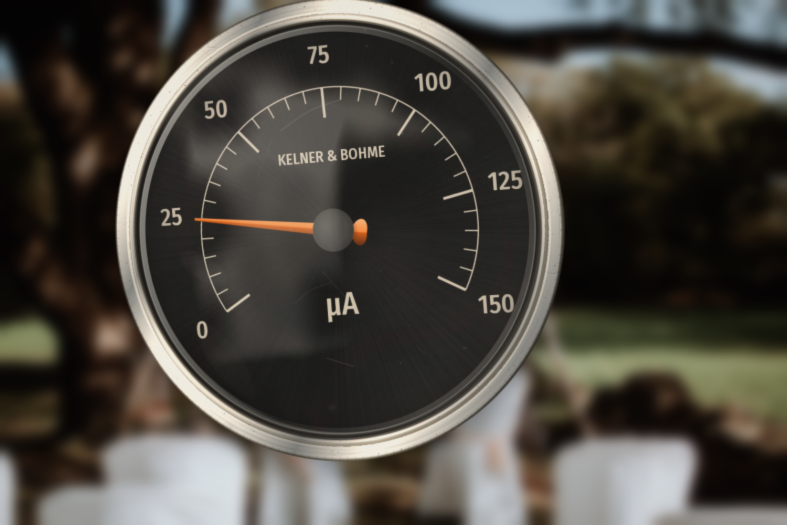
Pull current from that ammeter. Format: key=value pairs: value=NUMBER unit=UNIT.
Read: value=25 unit=µA
